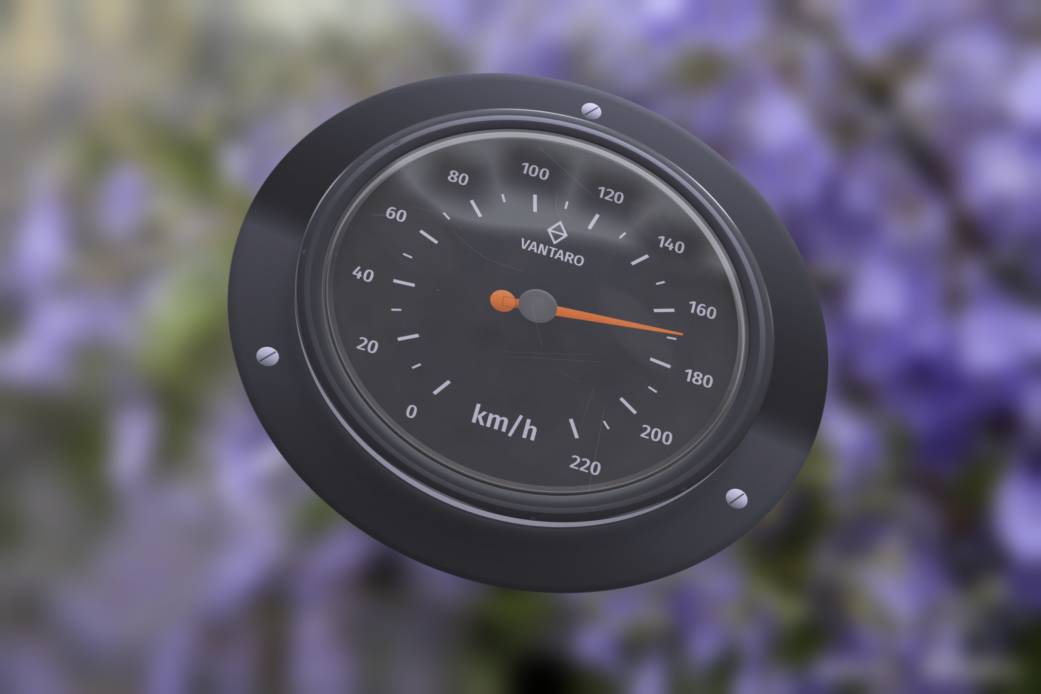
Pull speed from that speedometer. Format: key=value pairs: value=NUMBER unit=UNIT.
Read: value=170 unit=km/h
